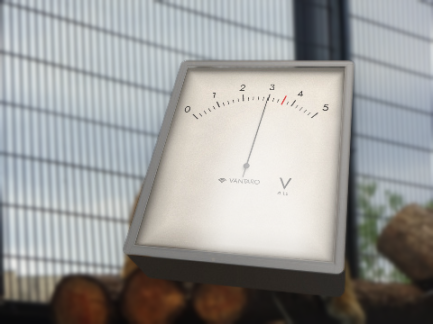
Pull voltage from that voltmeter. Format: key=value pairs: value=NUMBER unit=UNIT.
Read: value=3 unit=V
